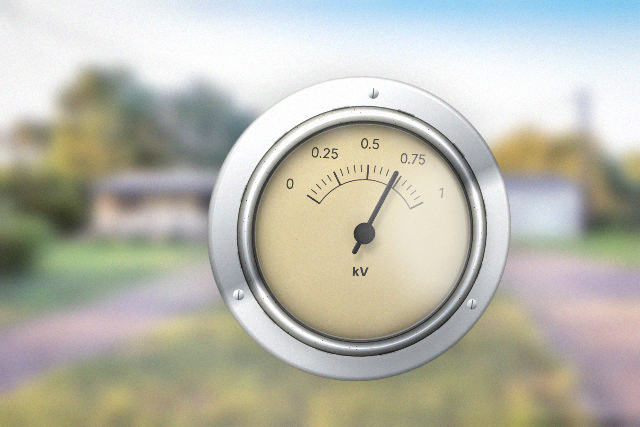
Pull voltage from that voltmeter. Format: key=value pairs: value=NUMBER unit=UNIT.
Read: value=0.7 unit=kV
